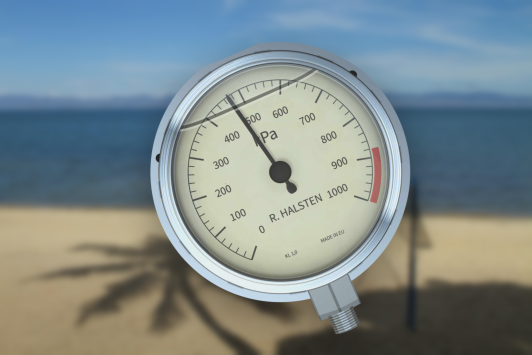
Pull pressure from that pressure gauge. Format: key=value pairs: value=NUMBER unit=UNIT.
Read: value=470 unit=kPa
